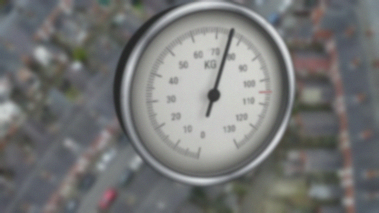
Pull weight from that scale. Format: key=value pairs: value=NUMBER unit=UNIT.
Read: value=75 unit=kg
